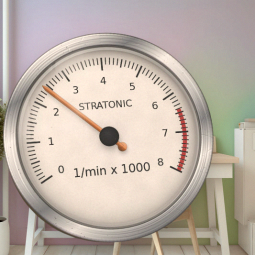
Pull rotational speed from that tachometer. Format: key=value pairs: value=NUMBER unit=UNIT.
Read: value=2400 unit=rpm
